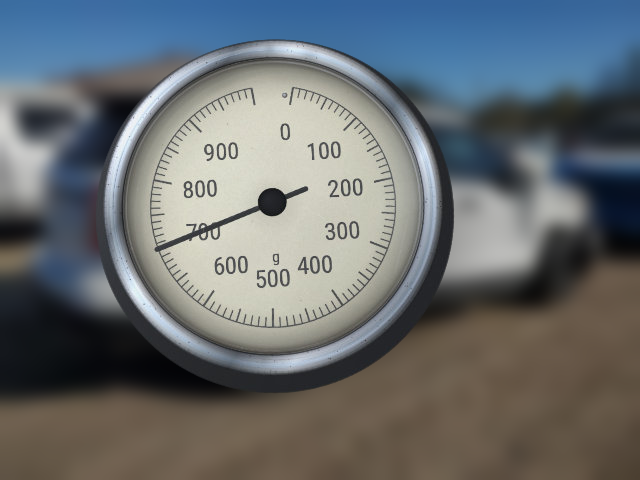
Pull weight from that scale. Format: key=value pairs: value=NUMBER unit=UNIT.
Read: value=700 unit=g
